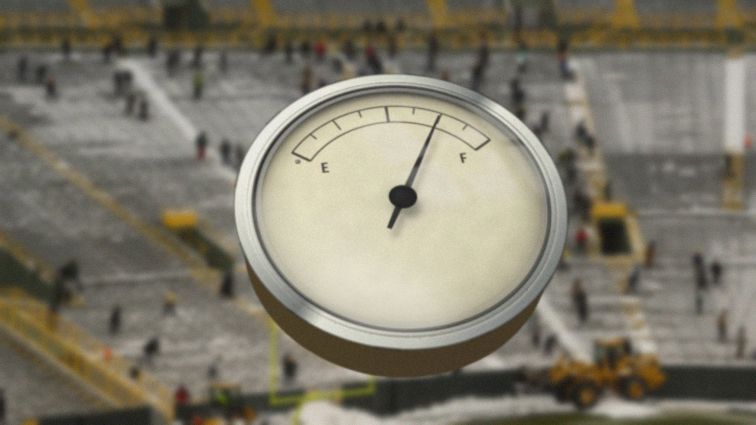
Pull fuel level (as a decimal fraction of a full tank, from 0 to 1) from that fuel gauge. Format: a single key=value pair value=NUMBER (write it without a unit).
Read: value=0.75
